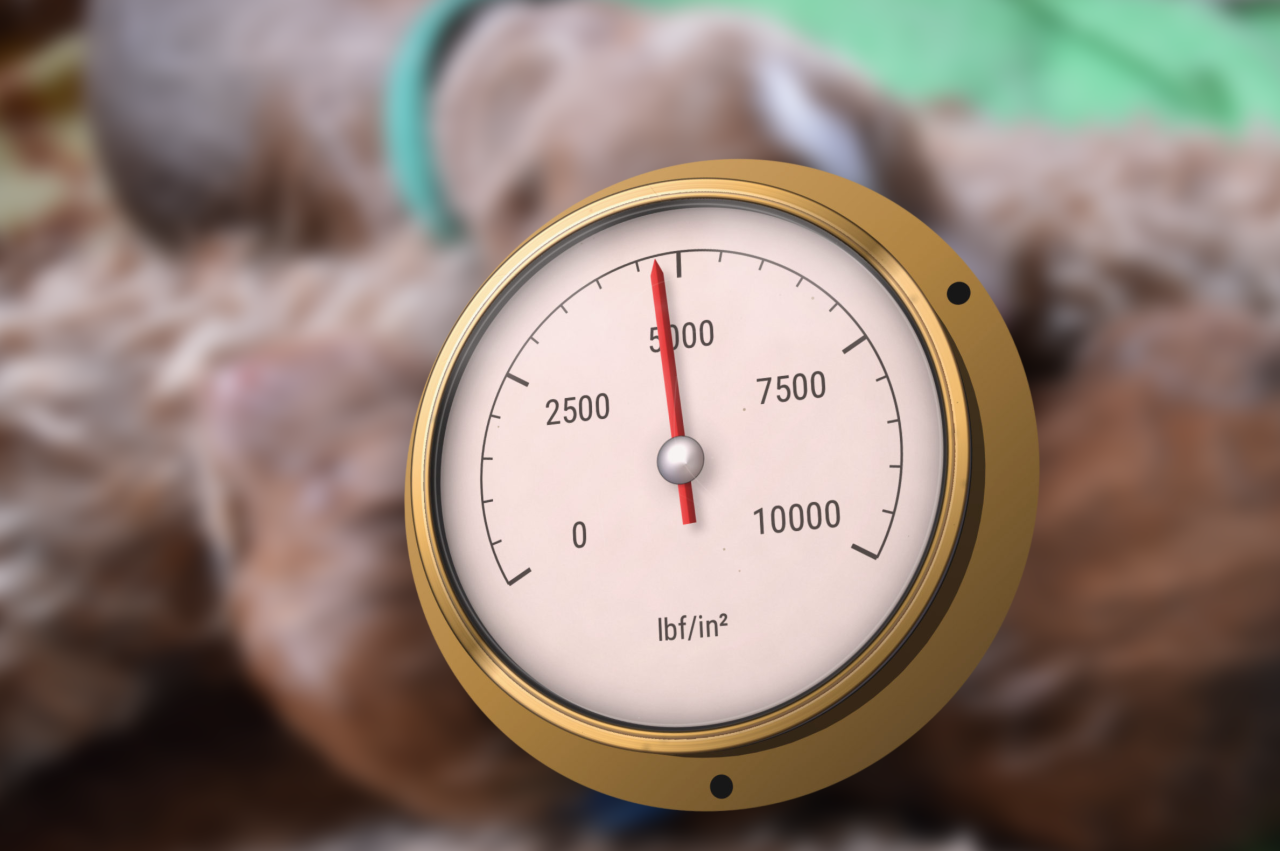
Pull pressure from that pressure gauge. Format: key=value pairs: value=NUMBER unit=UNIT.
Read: value=4750 unit=psi
